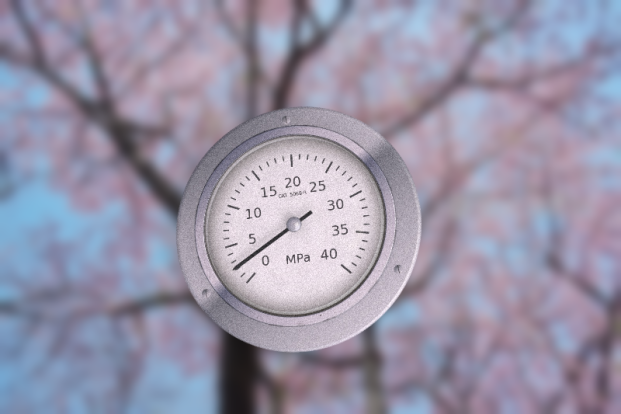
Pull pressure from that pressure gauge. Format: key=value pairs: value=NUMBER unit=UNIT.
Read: value=2 unit=MPa
